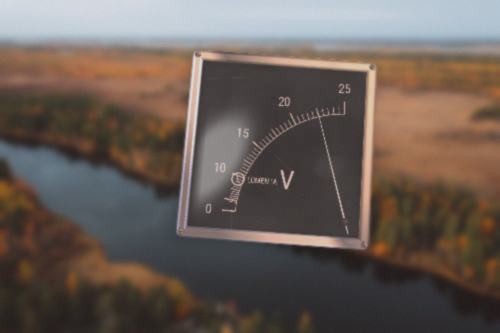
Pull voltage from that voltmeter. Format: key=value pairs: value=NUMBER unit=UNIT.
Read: value=22.5 unit=V
